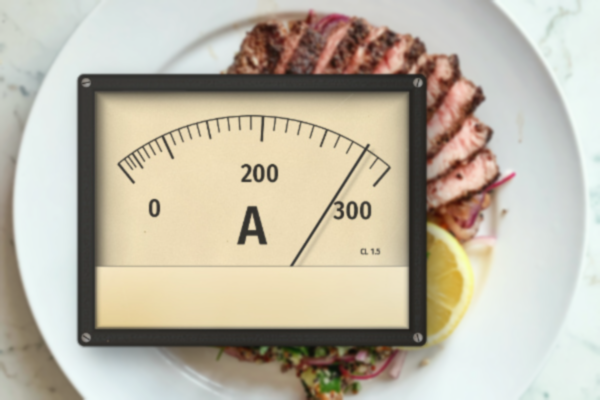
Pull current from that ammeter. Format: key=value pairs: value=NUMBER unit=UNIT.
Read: value=280 unit=A
